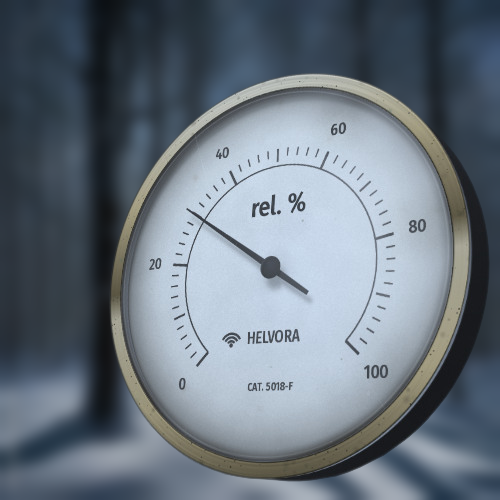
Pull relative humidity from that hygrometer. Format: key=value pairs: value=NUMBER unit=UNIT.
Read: value=30 unit=%
